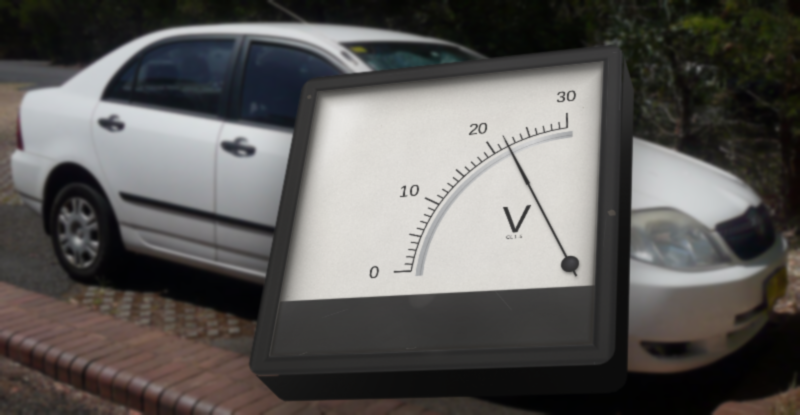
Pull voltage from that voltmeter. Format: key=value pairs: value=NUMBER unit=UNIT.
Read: value=22 unit=V
